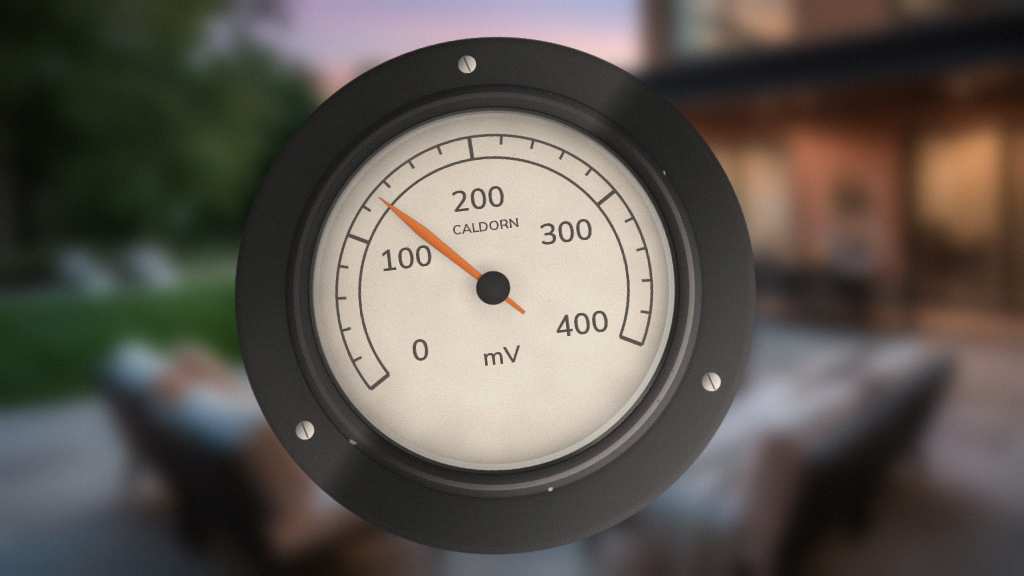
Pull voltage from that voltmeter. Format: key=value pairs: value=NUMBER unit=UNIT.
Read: value=130 unit=mV
